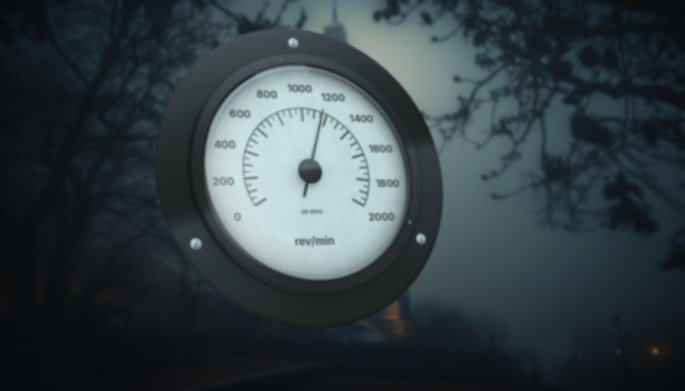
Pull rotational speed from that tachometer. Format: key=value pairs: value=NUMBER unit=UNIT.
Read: value=1150 unit=rpm
